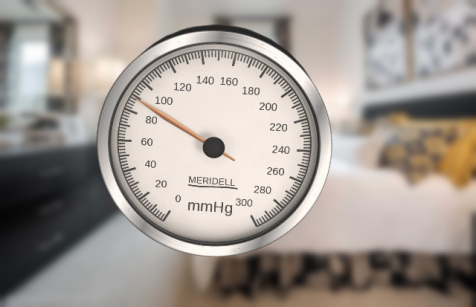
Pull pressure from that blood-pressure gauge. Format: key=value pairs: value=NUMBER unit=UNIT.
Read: value=90 unit=mmHg
